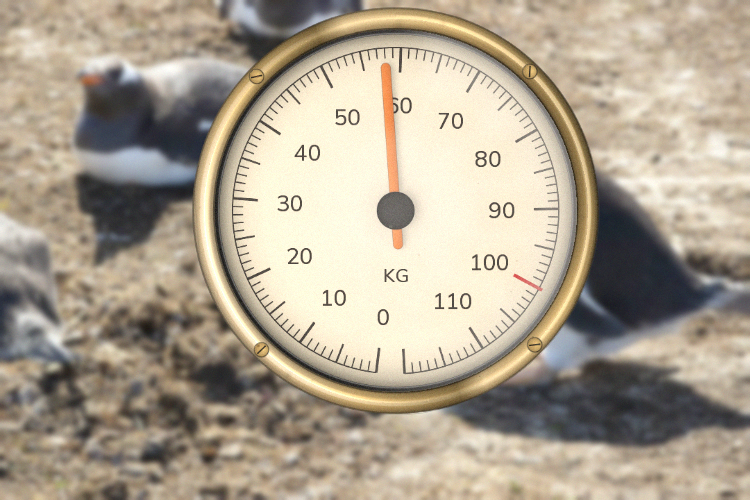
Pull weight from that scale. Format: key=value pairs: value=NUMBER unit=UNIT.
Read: value=58 unit=kg
